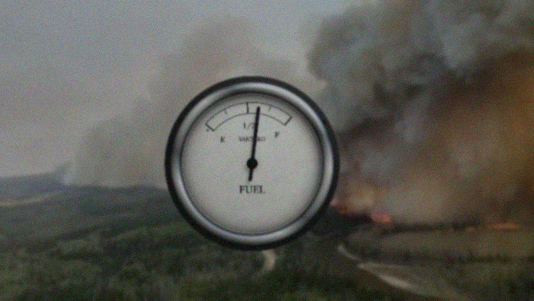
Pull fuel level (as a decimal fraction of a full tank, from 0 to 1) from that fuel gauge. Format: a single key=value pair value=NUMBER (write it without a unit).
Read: value=0.625
